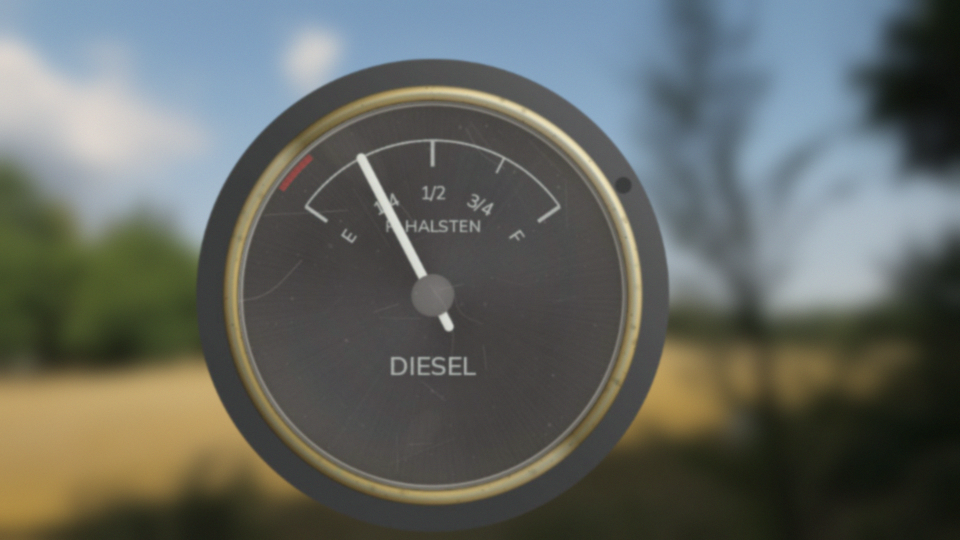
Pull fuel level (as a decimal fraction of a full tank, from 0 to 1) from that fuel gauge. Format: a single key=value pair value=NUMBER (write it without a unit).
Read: value=0.25
